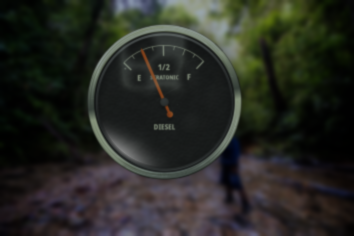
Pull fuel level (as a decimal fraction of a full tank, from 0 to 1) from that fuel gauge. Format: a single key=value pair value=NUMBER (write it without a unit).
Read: value=0.25
